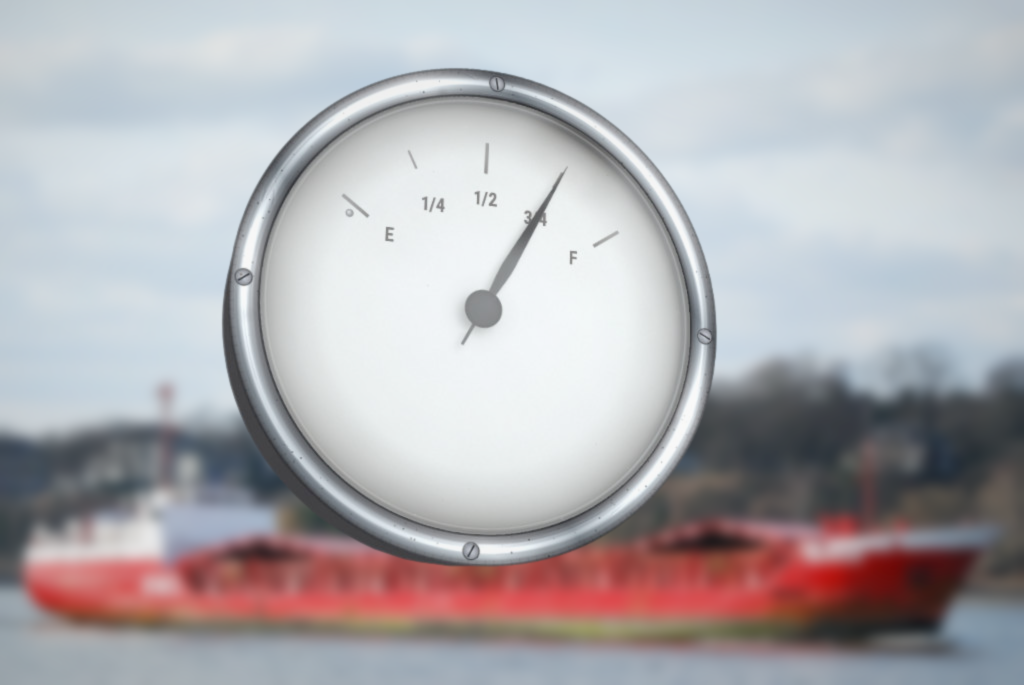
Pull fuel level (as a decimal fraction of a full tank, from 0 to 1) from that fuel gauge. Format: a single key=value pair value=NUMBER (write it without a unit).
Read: value=0.75
